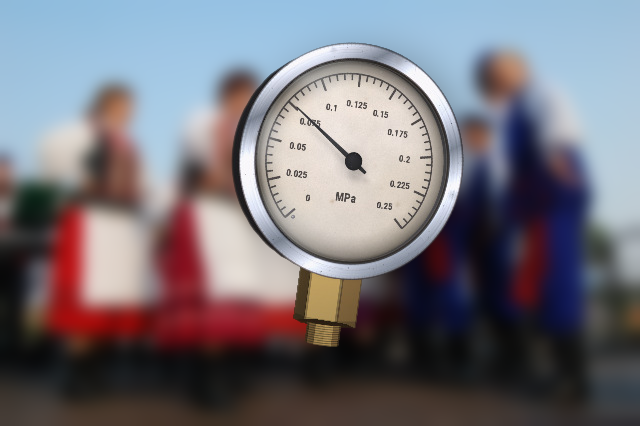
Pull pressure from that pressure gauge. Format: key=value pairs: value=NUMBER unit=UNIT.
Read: value=0.075 unit=MPa
